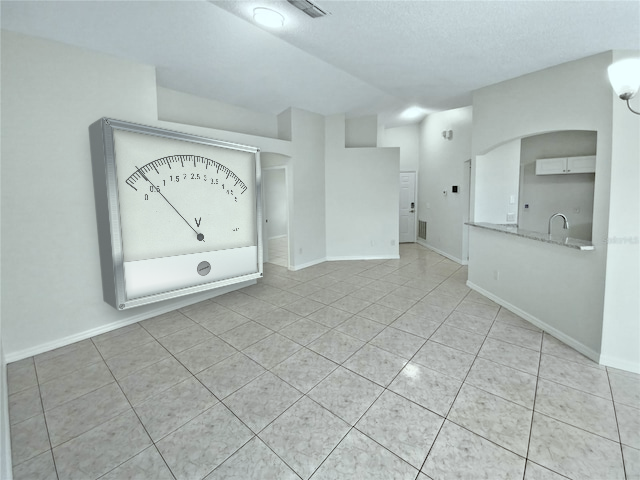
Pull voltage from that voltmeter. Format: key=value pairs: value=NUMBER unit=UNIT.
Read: value=0.5 unit=V
